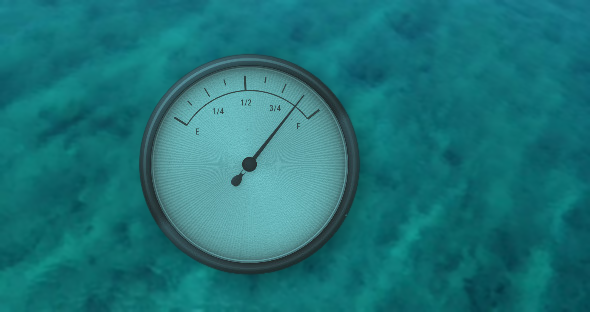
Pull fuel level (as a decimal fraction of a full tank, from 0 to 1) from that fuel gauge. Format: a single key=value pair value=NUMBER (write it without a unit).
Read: value=0.875
